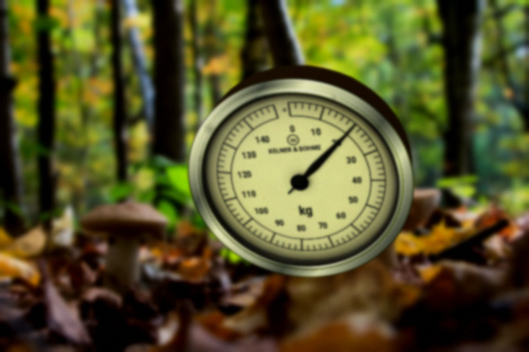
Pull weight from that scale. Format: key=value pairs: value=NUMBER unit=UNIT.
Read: value=20 unit=kg
